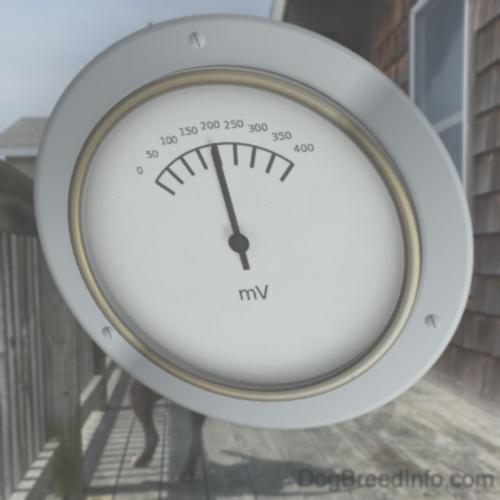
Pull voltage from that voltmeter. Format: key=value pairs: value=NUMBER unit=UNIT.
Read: value=200 unit=mV
